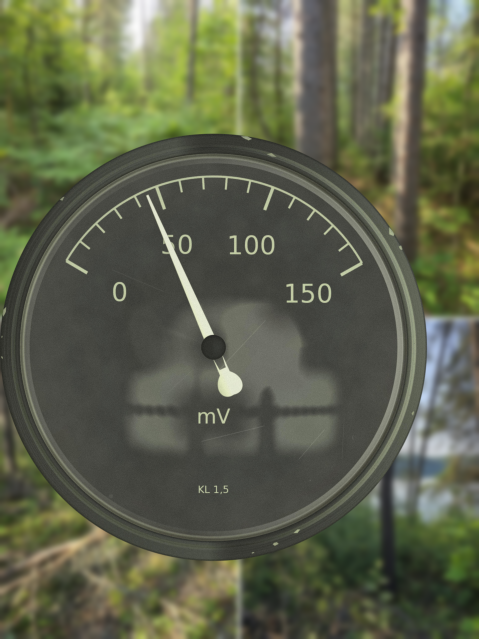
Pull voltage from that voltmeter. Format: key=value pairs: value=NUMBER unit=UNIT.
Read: value=45 unit=mV
